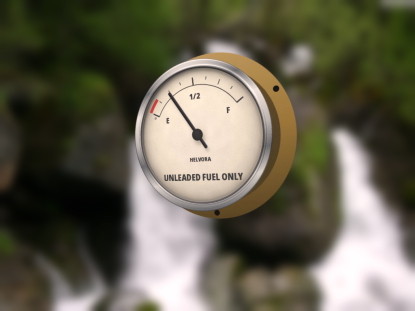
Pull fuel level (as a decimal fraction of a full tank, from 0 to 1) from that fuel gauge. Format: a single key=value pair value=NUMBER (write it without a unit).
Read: value=0.25
